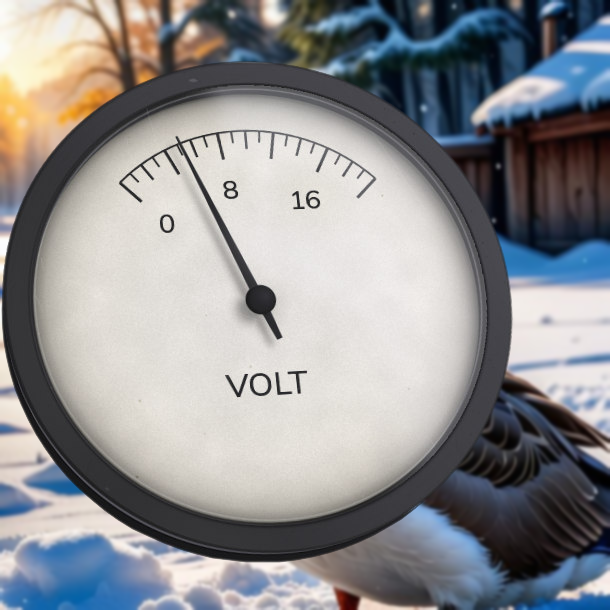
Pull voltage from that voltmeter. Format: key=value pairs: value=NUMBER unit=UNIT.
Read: value=5 unit=V
